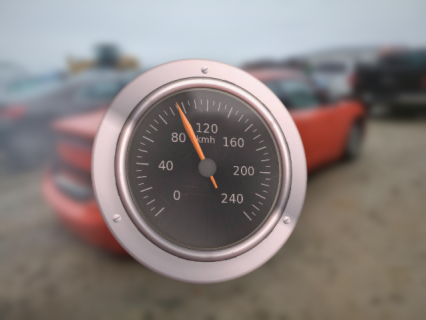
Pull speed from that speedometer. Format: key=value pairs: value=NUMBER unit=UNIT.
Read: value=95 unit=km/h
